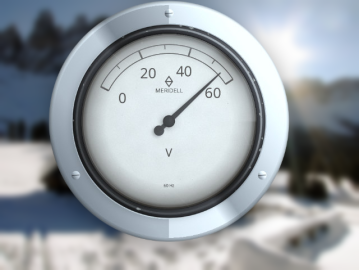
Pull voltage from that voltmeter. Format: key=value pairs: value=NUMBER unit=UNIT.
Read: value=55 unit=V
